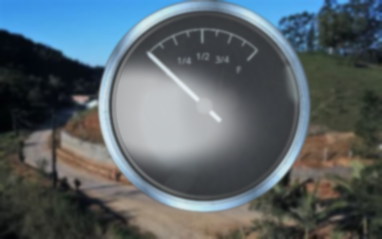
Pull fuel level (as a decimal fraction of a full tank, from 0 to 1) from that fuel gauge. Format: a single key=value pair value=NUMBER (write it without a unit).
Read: value=0
